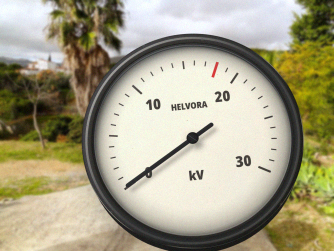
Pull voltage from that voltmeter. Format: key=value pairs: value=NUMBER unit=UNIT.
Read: value=0 unit=kV
